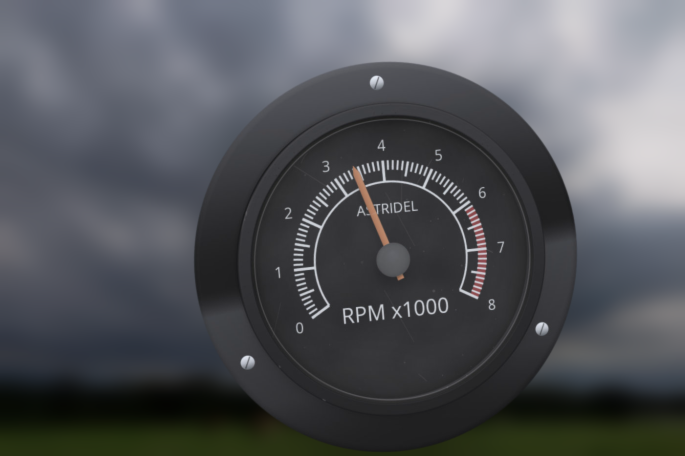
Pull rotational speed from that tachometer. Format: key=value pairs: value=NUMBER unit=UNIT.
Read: value=3400 unit=rpm
